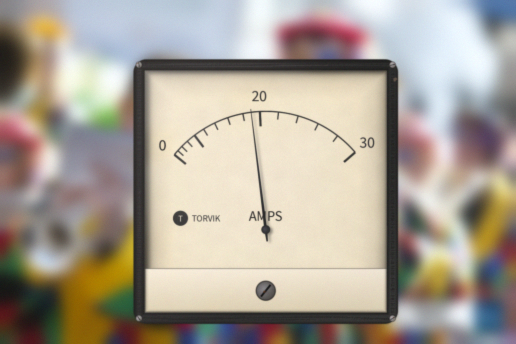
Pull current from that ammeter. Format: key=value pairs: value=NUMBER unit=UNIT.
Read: value=19 unit=A
